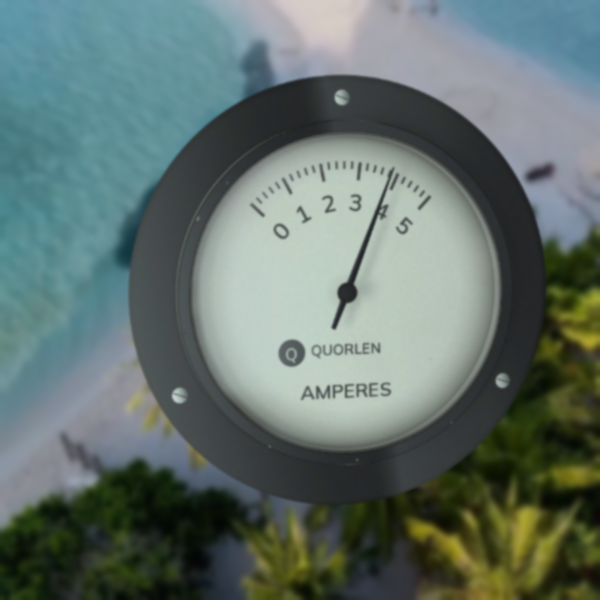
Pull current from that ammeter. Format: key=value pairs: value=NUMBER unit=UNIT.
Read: value=3.8 unit=A
